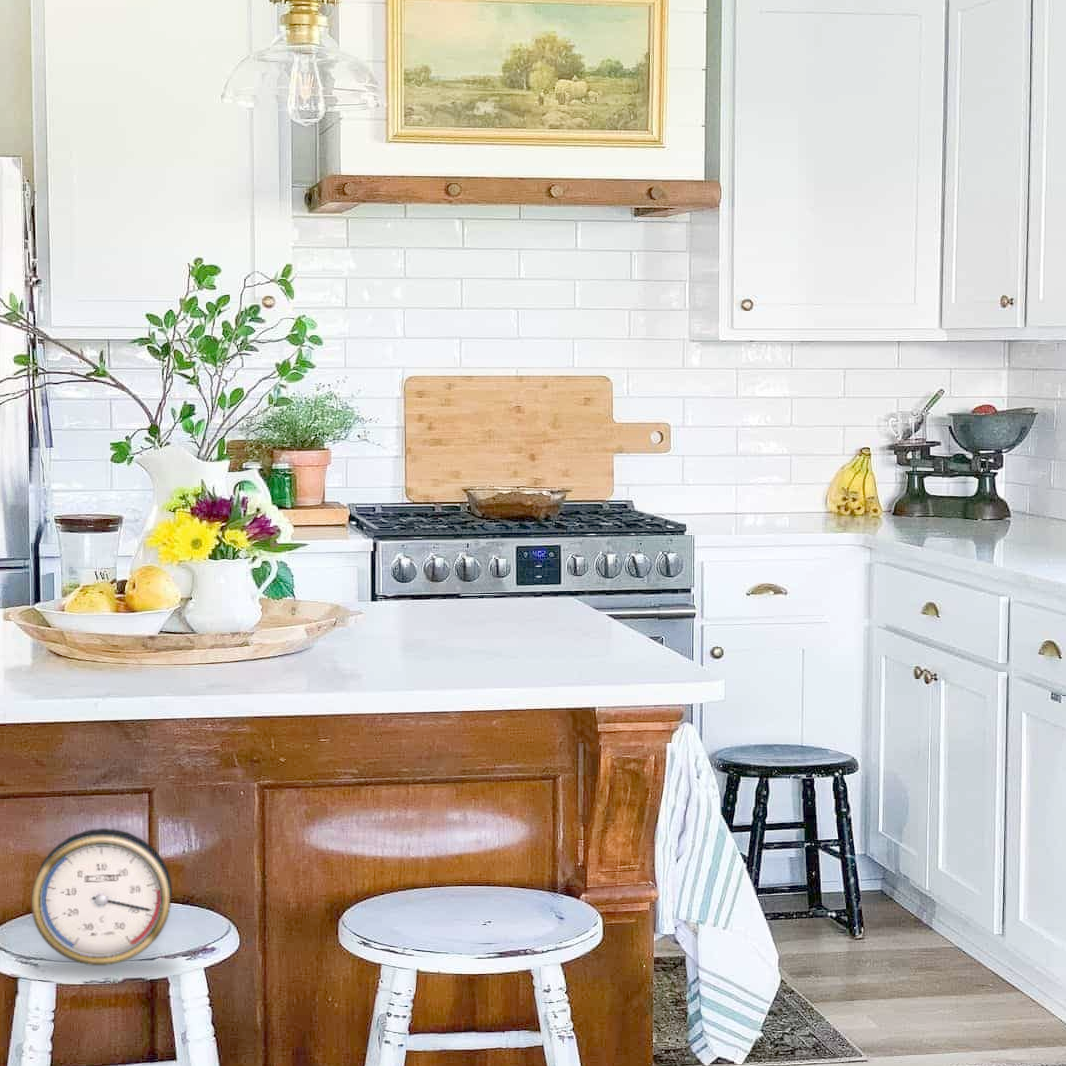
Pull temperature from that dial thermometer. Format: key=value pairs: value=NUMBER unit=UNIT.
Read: value=38 unit=°C
